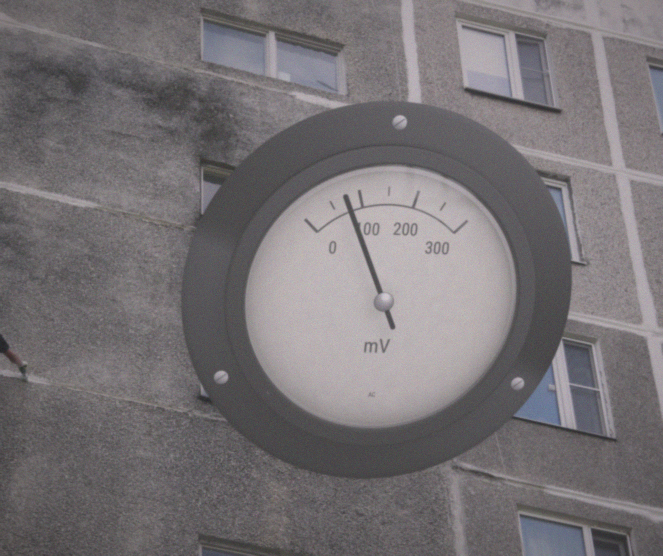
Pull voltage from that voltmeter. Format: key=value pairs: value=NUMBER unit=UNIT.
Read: value=75 unit=mV
